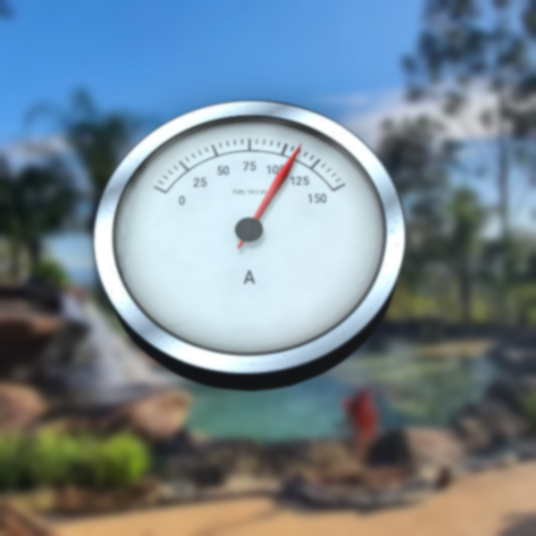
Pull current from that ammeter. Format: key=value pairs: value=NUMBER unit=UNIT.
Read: value=110 unit=A
